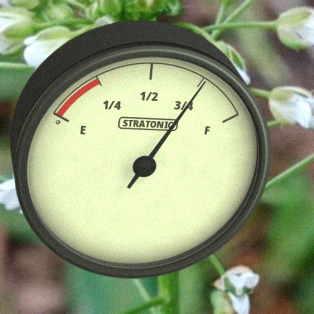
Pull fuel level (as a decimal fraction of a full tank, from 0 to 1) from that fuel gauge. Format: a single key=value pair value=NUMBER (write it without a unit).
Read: value=0.75
